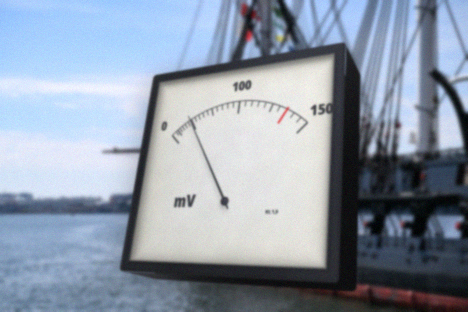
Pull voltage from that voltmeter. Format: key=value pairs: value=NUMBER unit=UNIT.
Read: value=50 unit=mV
